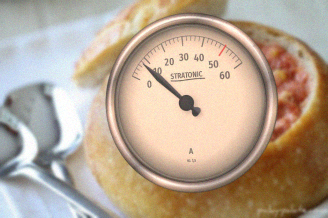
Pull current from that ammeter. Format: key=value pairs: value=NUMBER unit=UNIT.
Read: value=8 unit=A
